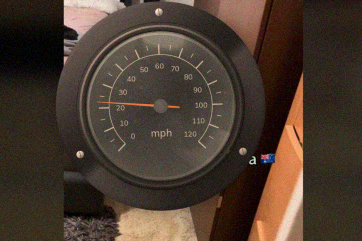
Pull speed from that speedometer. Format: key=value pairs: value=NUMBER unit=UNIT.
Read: value=22.5 unit=mph
